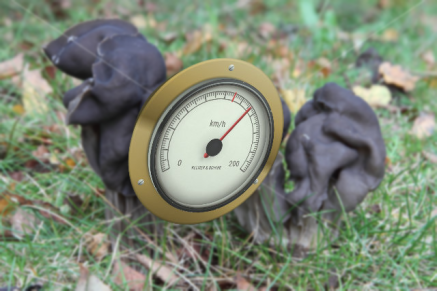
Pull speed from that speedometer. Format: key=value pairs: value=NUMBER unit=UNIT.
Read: value=130 unit=km/h
